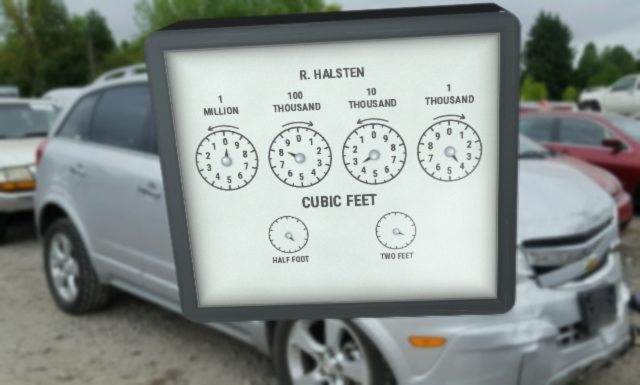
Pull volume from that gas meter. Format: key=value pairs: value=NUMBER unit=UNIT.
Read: value=983400 unit=ft³
